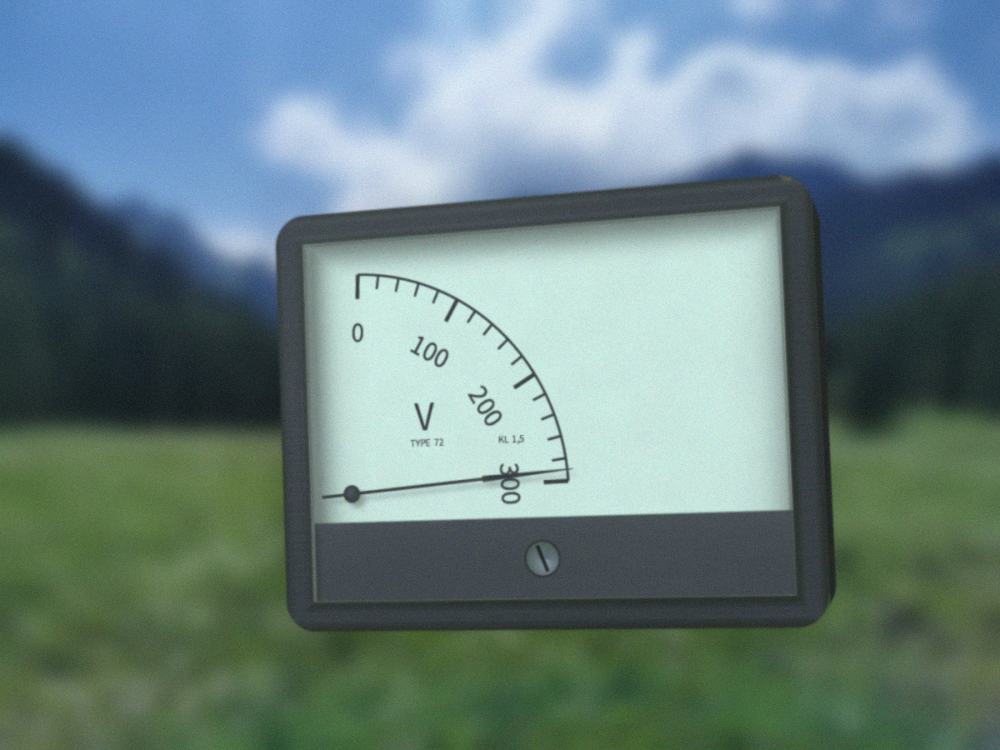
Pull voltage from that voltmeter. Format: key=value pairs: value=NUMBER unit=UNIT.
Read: value=290 unit=V
